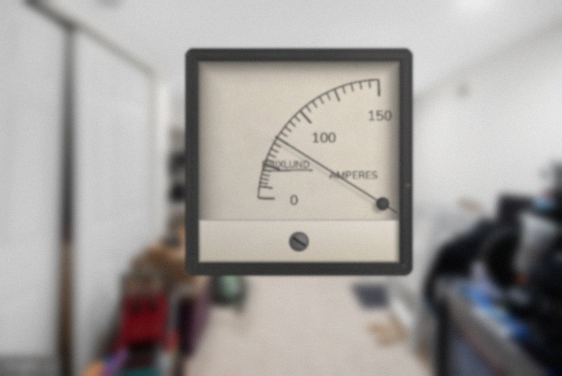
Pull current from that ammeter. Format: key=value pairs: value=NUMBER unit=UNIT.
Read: value=75 unit=A
